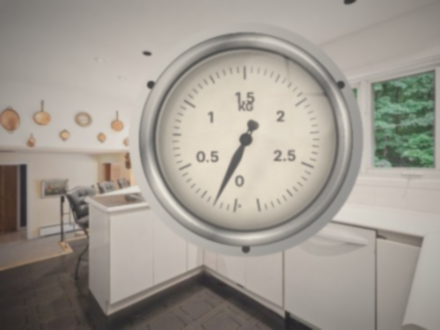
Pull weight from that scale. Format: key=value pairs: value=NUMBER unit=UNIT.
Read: value=0.15 unit=kg
